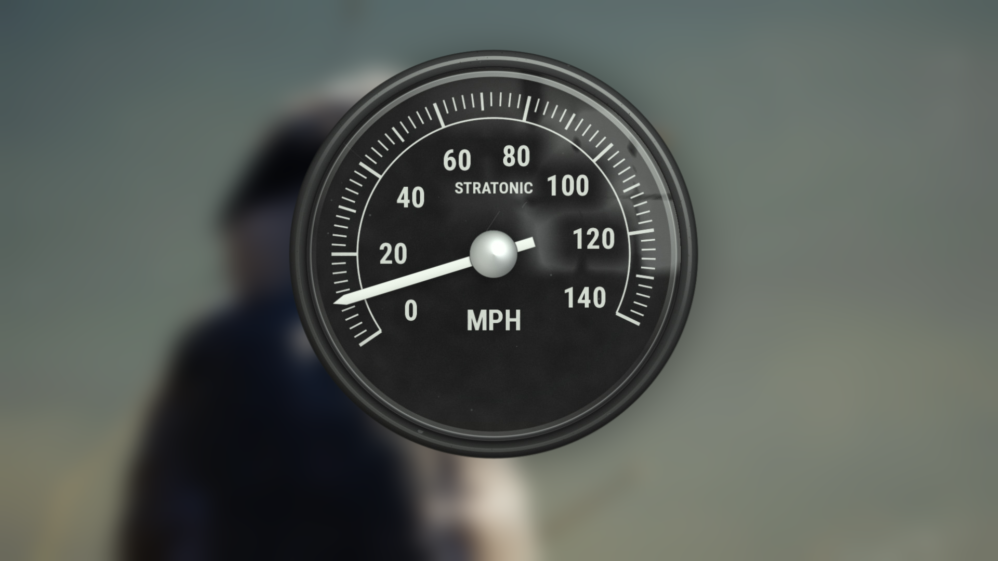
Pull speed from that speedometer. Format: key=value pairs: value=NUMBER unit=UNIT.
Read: value=10 unit=mph
